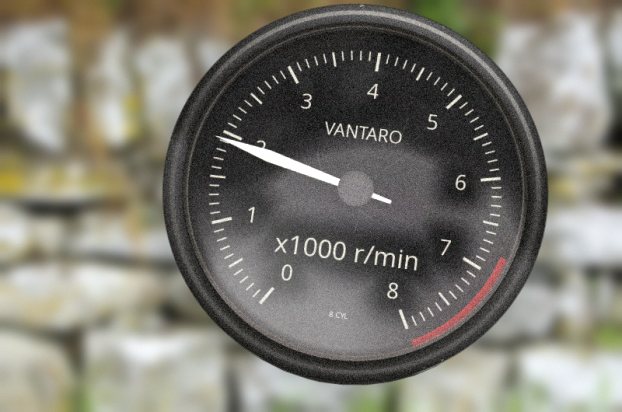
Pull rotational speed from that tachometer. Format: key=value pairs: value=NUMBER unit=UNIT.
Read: value=1900 unit=rpm
